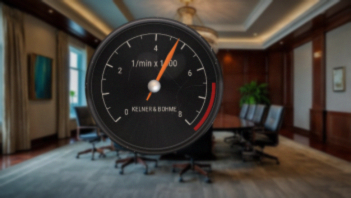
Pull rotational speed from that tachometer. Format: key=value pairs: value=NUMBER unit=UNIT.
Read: value=4750 unit=rpm
